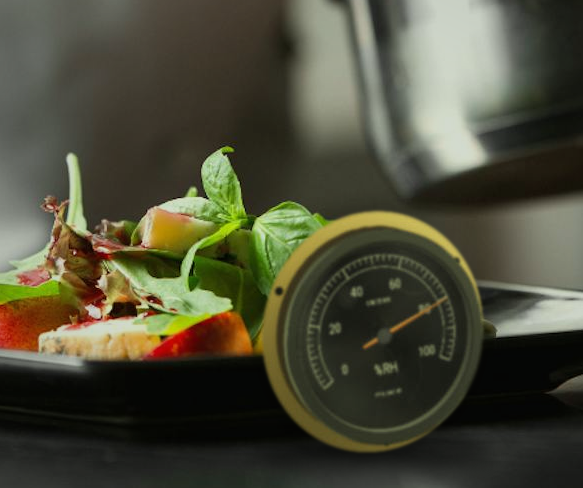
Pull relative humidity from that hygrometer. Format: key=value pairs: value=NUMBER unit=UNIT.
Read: value=80 unit=%
